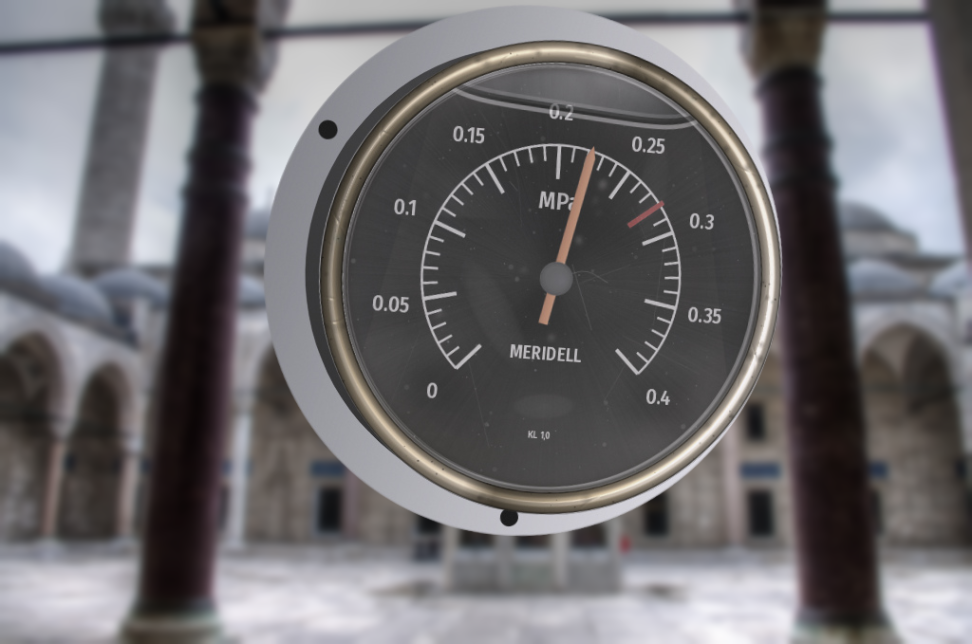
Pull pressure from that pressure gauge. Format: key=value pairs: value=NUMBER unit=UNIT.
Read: value=0.22 unit=MPa
